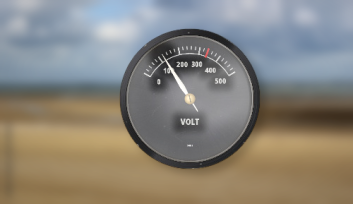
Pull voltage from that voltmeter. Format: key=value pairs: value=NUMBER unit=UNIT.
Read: value=120 unit=V
